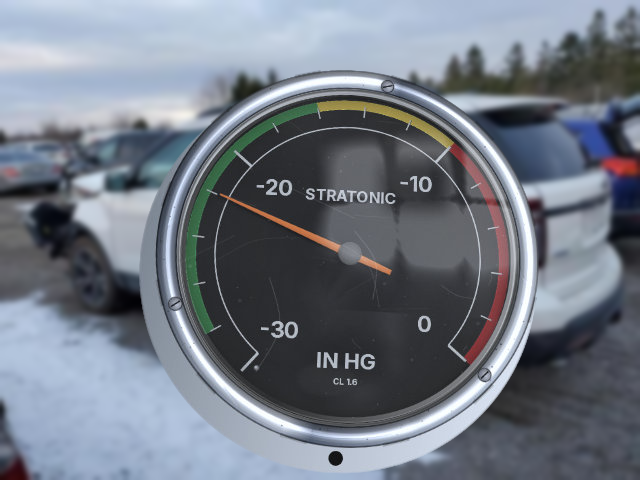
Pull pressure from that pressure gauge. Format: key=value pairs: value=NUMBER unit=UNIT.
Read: value=-22 unit=inHg
